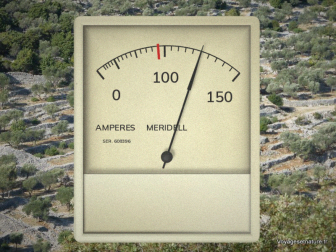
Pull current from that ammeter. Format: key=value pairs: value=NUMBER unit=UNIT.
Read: value=125 unit=A
